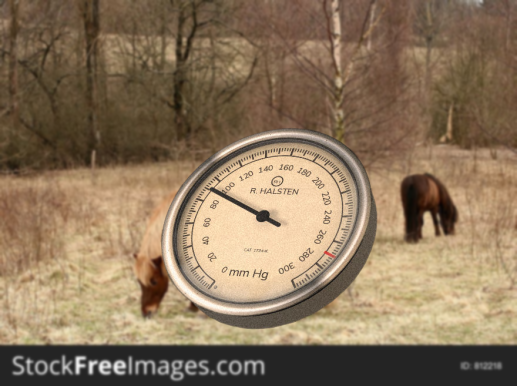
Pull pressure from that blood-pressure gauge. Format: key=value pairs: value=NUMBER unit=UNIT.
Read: value=90 unit=mmHg
